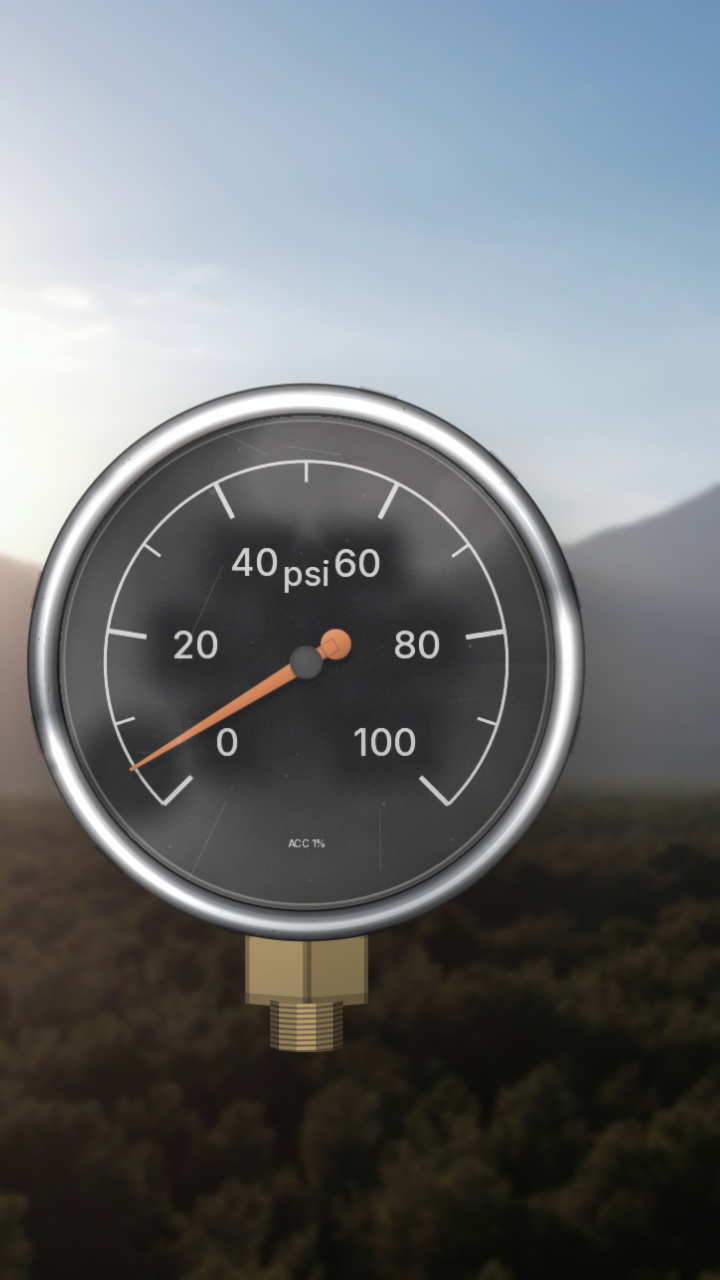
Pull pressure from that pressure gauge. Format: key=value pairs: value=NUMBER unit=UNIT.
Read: value=5 unit=psi
